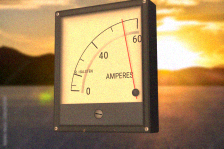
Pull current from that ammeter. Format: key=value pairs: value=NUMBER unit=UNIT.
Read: value=55 unit=A
